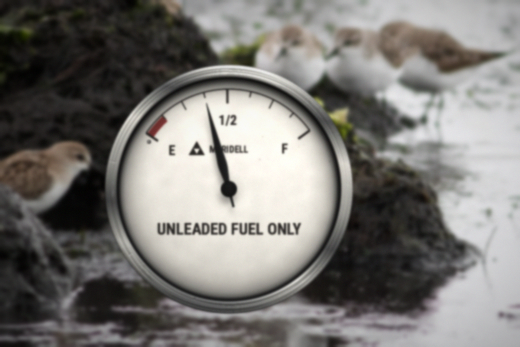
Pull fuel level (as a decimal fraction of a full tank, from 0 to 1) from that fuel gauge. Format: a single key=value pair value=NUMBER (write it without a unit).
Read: value=0.375
